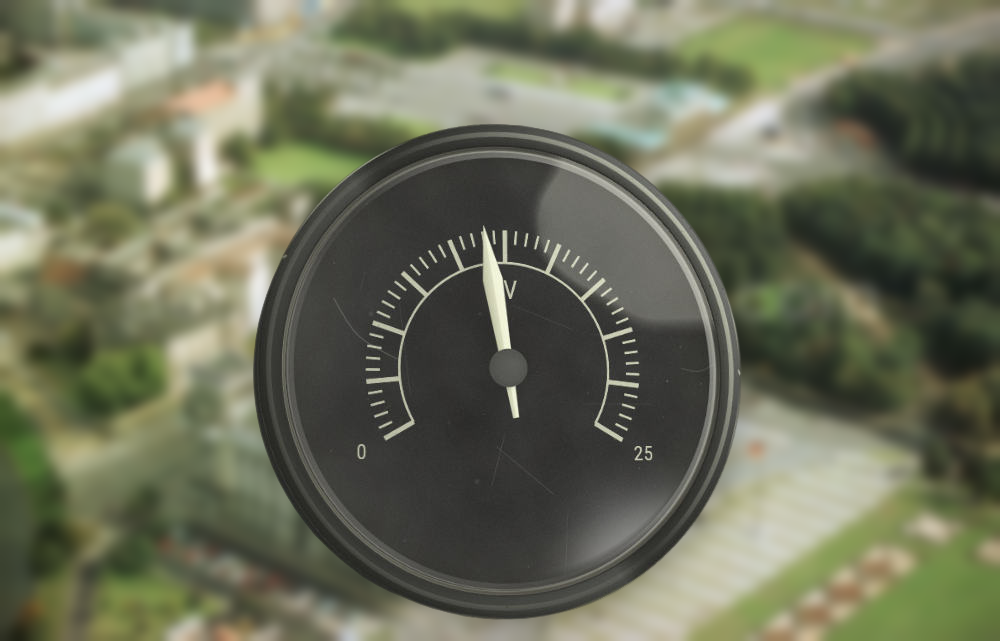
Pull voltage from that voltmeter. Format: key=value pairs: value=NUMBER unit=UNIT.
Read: value=11.5 unit=kV
